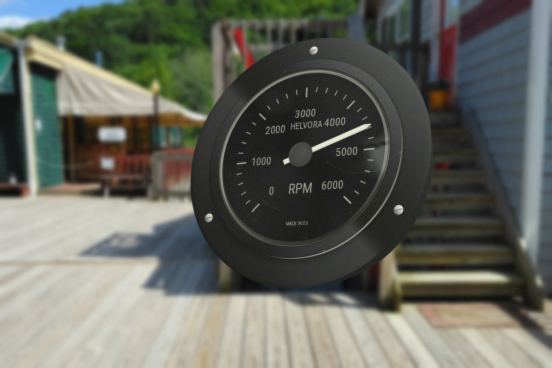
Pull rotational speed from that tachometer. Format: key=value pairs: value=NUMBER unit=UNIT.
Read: value=4600 unit=rpm
